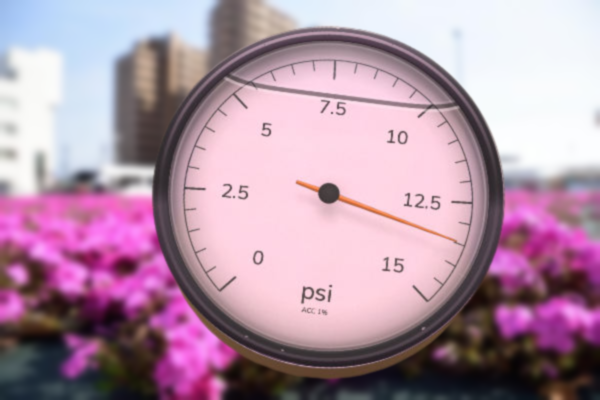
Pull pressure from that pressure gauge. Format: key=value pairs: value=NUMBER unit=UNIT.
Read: value=13.5 unit=psi
